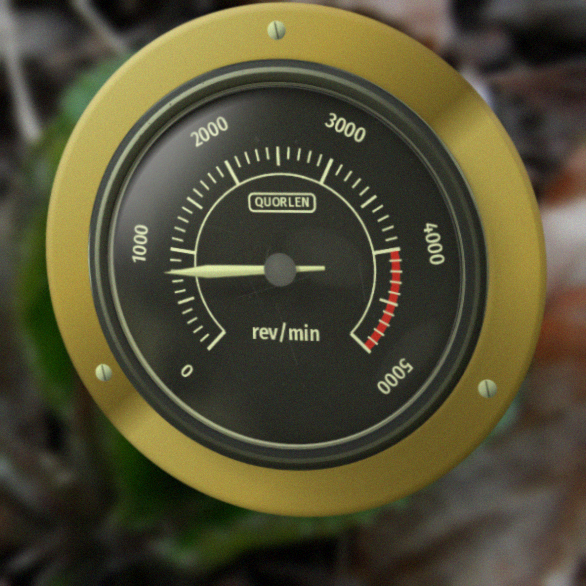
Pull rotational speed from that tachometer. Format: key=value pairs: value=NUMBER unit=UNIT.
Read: value=800 unit=rpm
